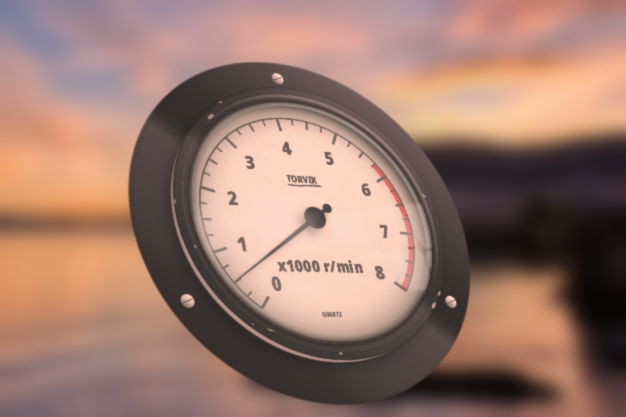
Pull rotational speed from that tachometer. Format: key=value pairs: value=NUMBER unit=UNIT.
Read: value=500 unit=rpm
